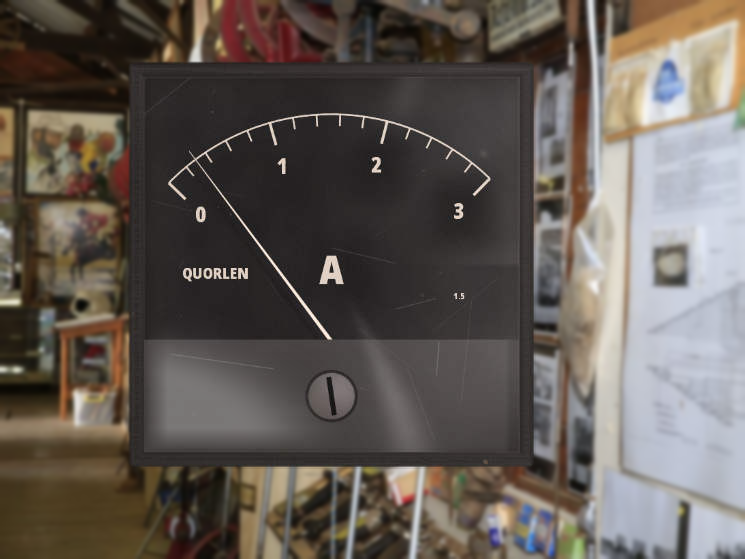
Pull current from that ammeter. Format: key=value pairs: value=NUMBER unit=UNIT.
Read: value=0.3 unit=A
